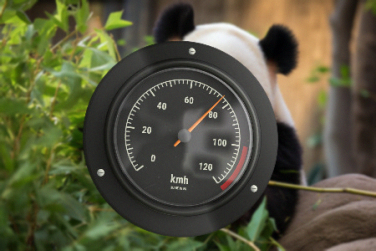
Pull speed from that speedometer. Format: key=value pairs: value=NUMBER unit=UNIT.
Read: value=76 unit=km/h
